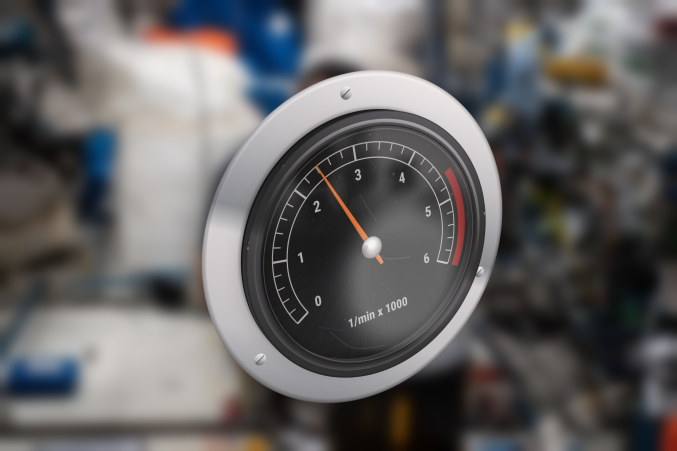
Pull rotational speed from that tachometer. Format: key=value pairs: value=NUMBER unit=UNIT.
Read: value=2400 unit=rpm
